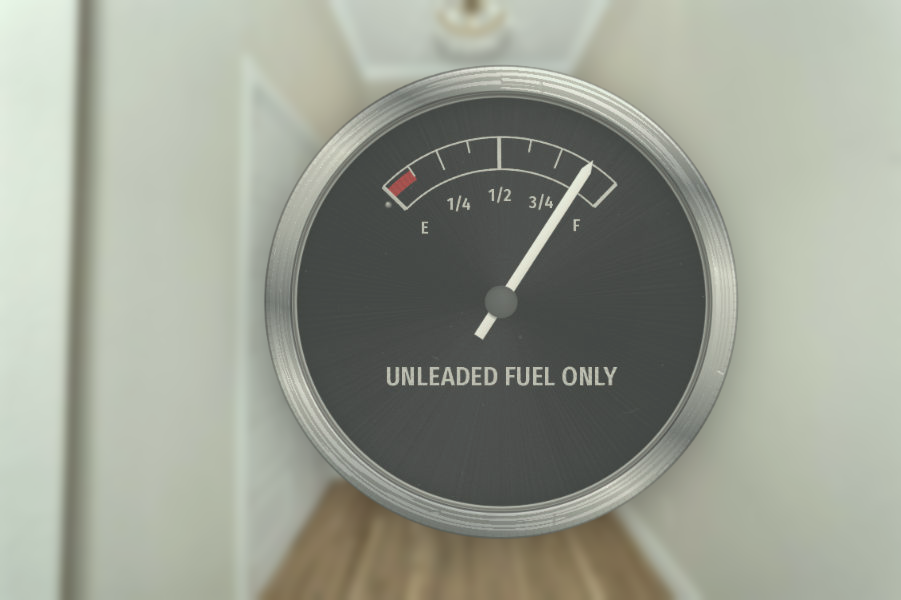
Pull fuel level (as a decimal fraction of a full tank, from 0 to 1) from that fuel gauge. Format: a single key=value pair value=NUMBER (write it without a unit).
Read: value=0.875
